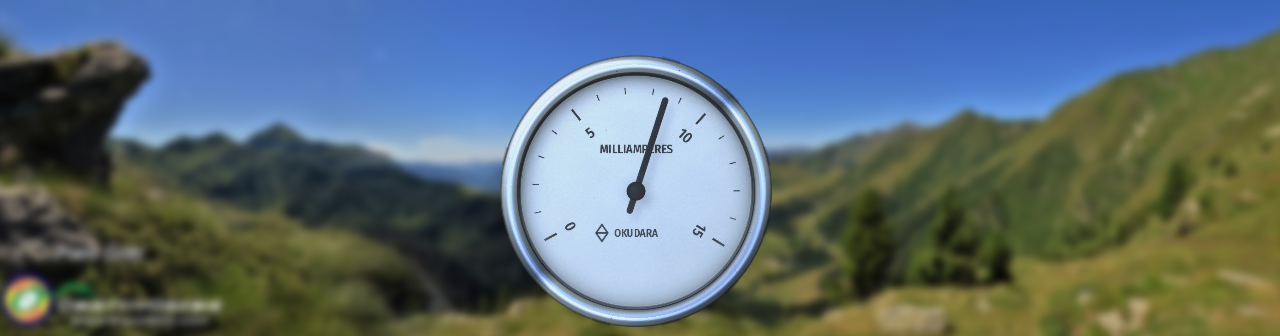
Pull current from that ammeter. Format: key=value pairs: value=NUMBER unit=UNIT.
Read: value=8.5 unit=mA
